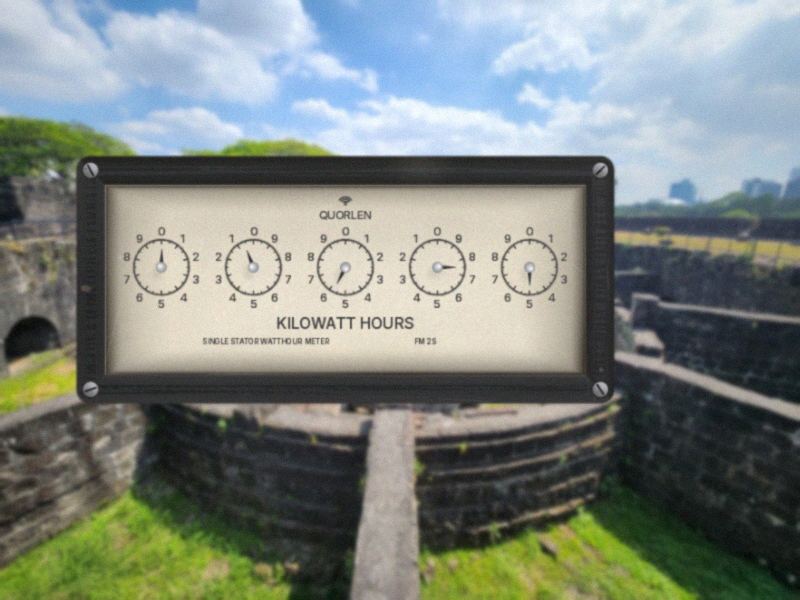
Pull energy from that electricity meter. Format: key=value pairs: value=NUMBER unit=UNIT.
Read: value=575 unit=kWh
